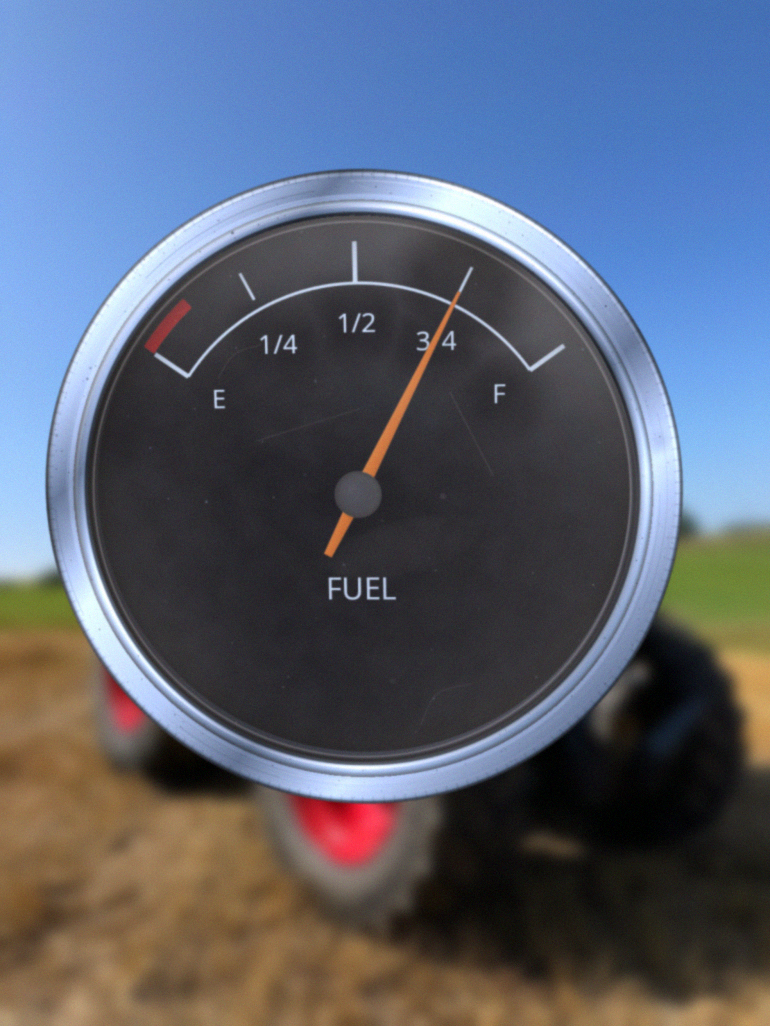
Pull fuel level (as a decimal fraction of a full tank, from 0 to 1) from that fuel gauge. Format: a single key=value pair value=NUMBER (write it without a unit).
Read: value=0.75
